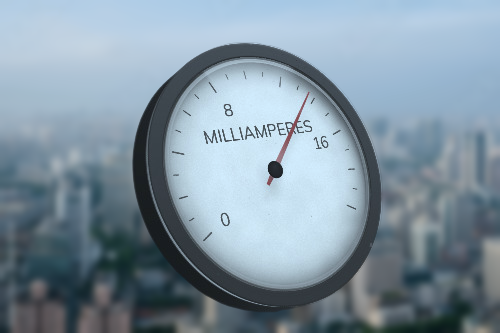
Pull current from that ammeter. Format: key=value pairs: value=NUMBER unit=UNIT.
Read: value=13.5 unit=mA
